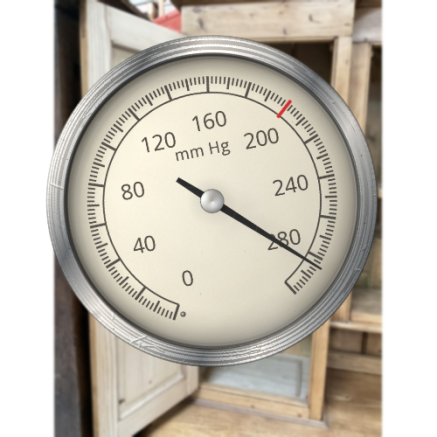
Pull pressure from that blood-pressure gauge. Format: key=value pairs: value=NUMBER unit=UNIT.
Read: value=284 unit=mmHg
